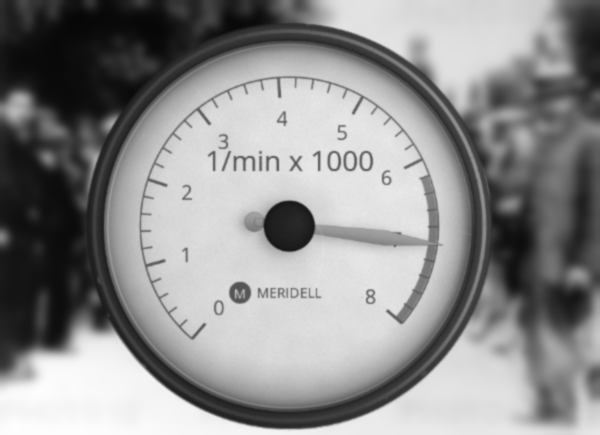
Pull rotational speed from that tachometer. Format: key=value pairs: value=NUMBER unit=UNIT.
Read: value=7000 unit=rpm
